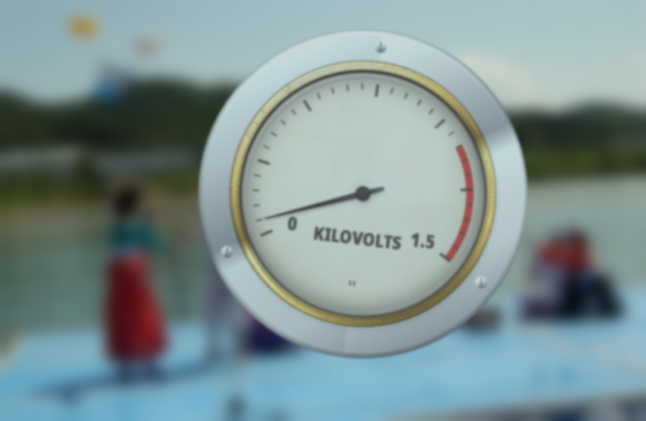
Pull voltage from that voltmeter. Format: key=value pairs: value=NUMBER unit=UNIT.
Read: value=0.05 unit=kV
